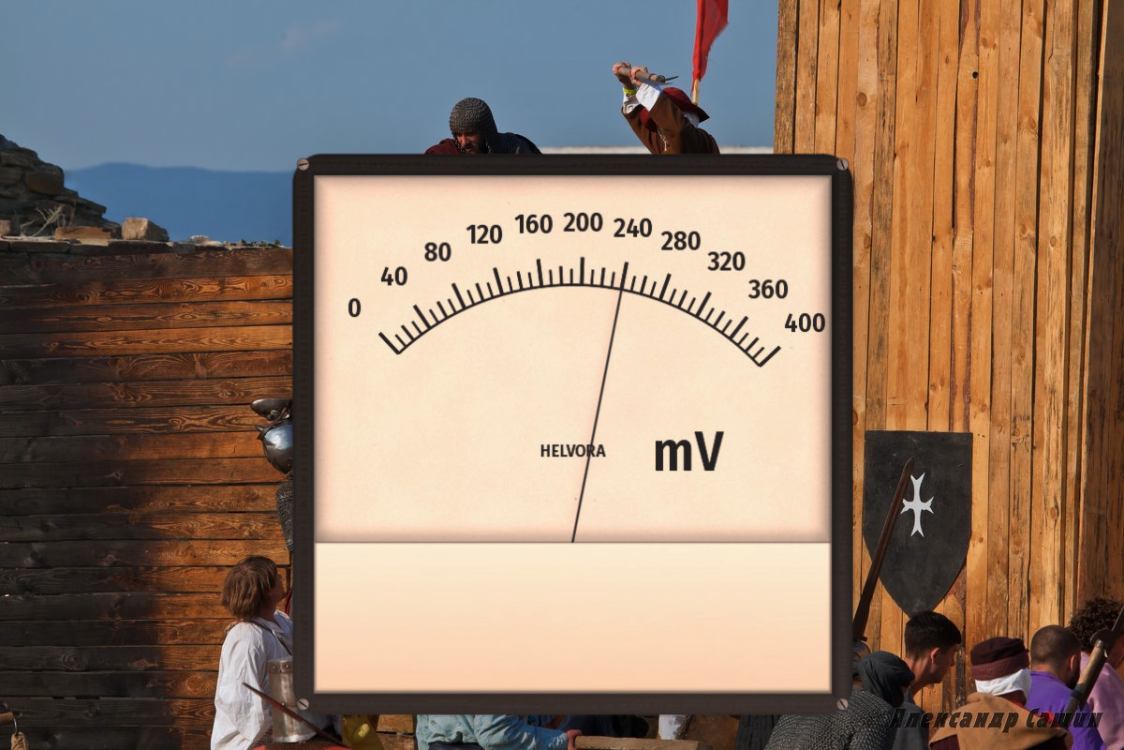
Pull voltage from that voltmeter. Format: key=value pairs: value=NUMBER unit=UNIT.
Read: value=240 unit=mV
